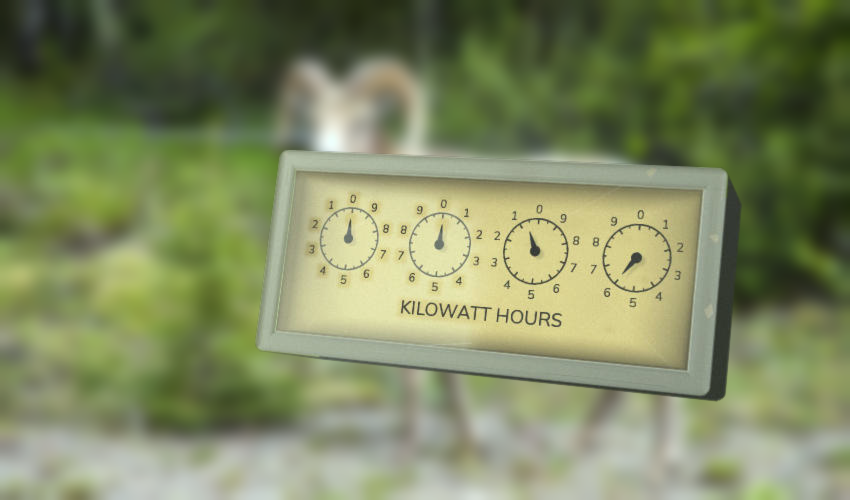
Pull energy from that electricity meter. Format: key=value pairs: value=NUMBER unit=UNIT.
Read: value=6 unit=kWh
